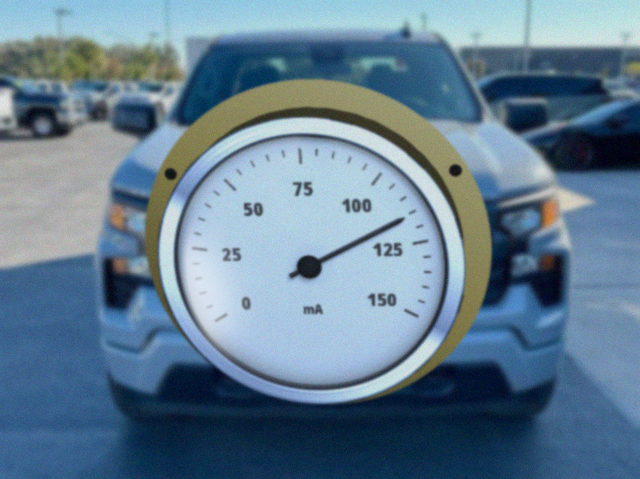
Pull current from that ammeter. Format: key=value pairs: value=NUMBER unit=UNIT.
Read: value=115 unit=mA
